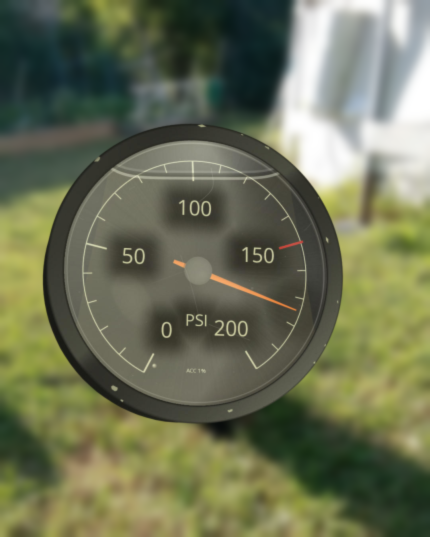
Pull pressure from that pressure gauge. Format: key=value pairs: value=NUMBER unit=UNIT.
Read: value=175 unit=psi
